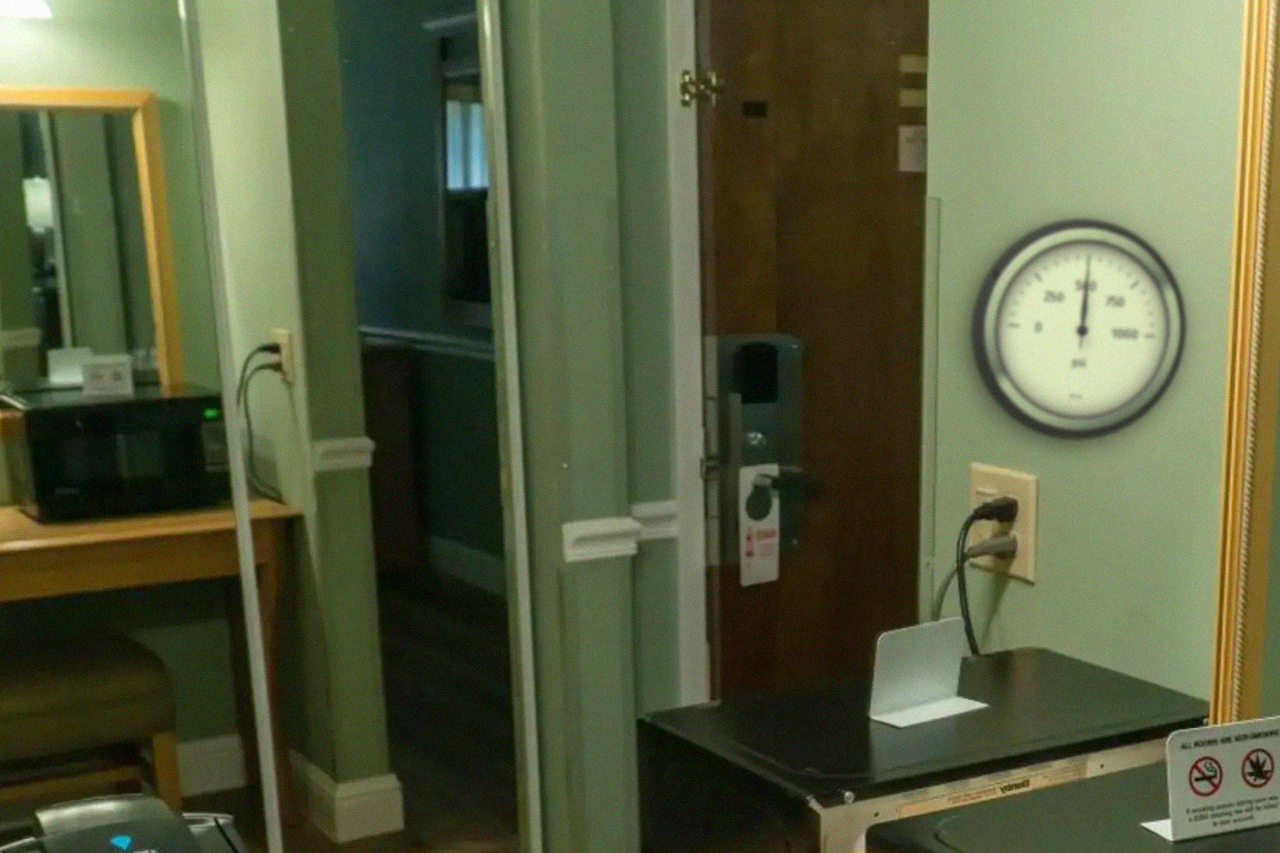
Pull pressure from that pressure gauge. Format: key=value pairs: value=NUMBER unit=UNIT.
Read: value=500 unit=psi
